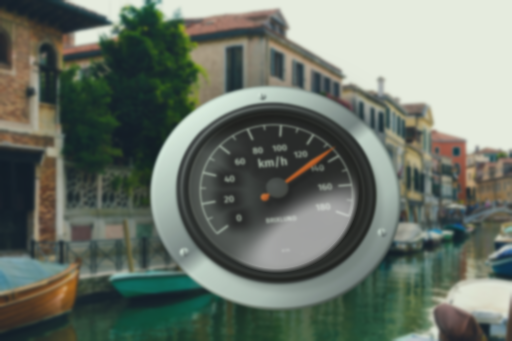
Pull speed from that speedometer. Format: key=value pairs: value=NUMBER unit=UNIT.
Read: value=135 unit=km/h
